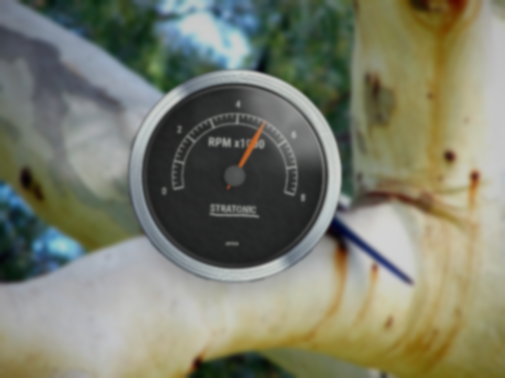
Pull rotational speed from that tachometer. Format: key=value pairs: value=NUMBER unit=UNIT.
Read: value=5000 unit=rpm
